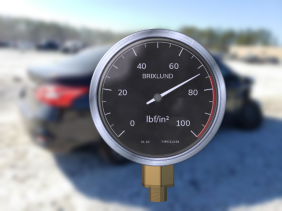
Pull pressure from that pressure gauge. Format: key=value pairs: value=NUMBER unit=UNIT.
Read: value=72.5 unit=psi
